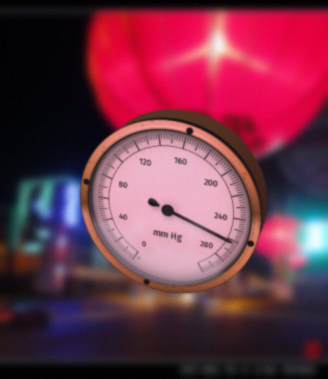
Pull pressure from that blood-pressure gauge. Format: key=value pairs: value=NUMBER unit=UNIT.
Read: value=260 unit=mmHg
